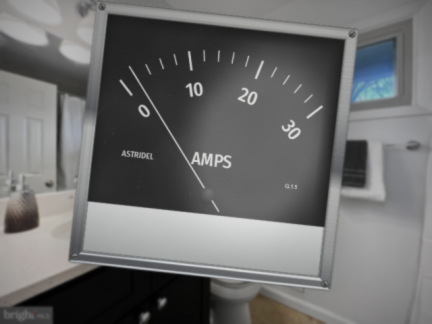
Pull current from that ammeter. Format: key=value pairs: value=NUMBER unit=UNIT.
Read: value=2 unit=A
